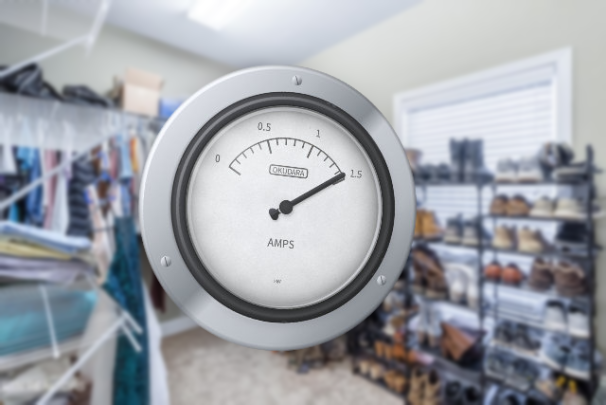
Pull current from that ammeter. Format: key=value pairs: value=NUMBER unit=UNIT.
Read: value=1.45 unit=A
